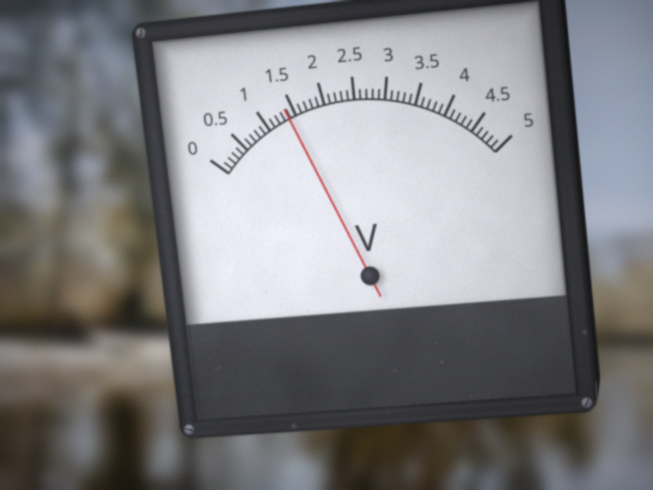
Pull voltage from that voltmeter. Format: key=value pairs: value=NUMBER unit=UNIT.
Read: value=1.4 unit=V
